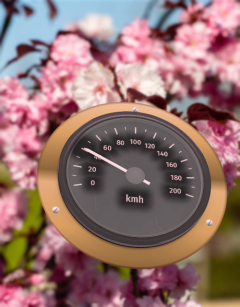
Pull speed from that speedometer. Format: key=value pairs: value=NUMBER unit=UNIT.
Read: value=40 unit=km/h
